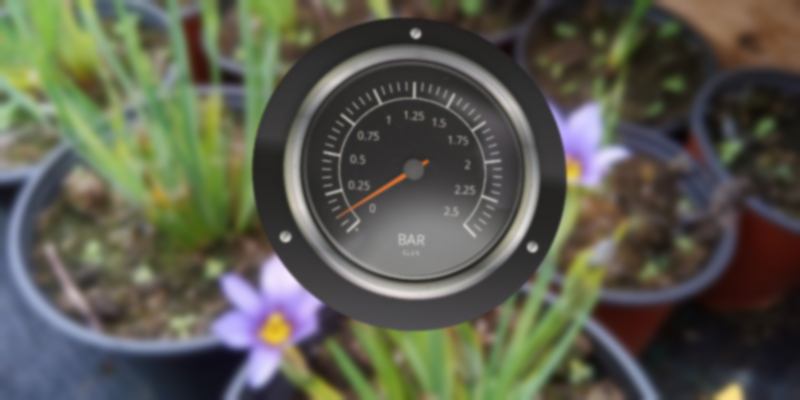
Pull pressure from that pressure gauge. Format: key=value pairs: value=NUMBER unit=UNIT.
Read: value=0.1 unit=bar
